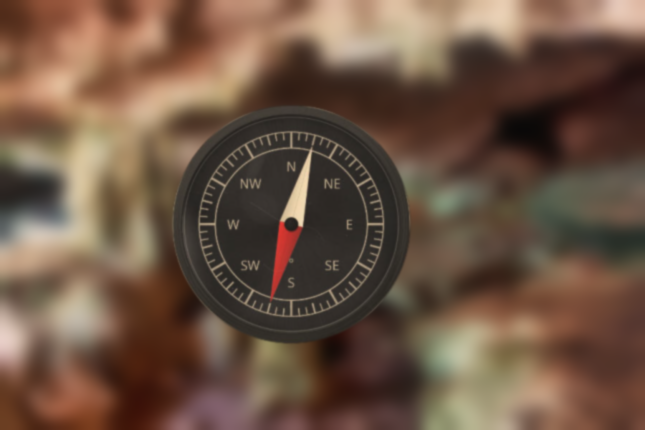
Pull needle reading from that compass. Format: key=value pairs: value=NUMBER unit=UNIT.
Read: value=195 unit=°
